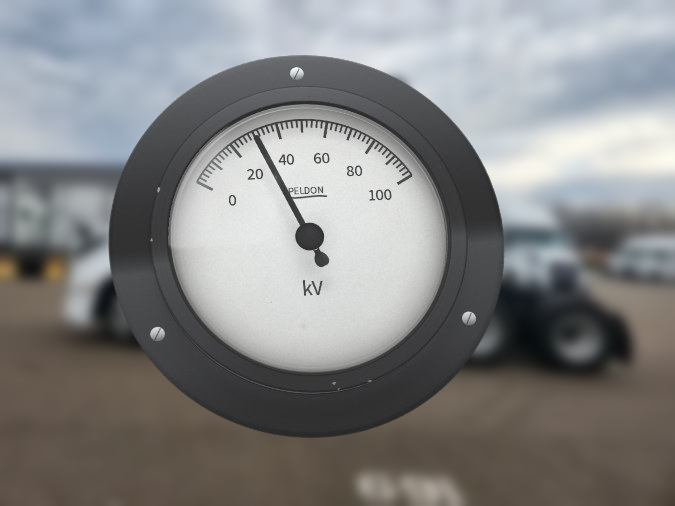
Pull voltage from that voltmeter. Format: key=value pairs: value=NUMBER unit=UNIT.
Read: value=30 unit=kV
